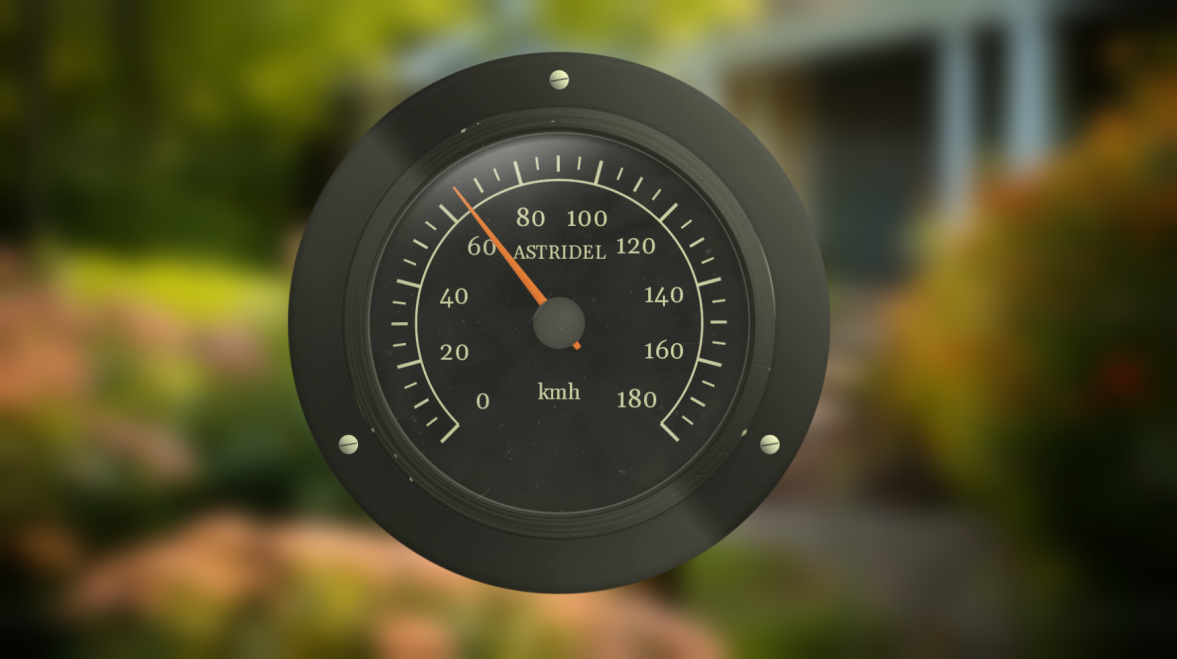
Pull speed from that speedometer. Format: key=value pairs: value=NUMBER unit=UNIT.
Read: value=65 unit=km/h
